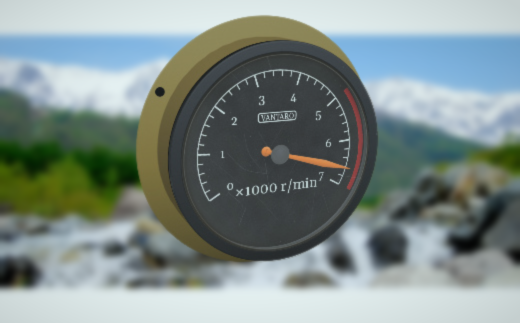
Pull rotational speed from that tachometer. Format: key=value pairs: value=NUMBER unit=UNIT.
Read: value=6600 unit=rpm
